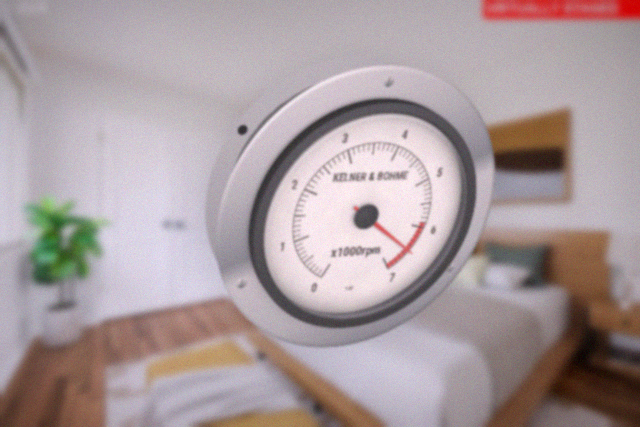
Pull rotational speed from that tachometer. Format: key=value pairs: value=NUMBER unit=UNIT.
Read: value=6500 unit=rpm
